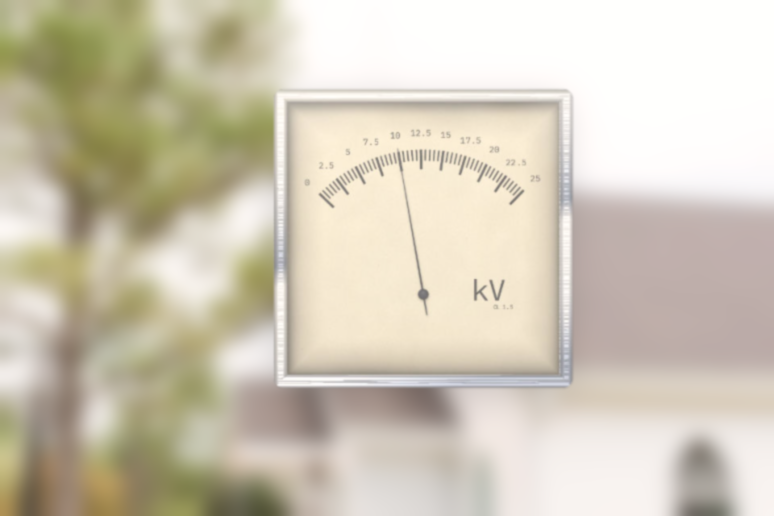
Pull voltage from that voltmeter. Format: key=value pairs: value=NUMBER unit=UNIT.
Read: value=10 unit=kV
